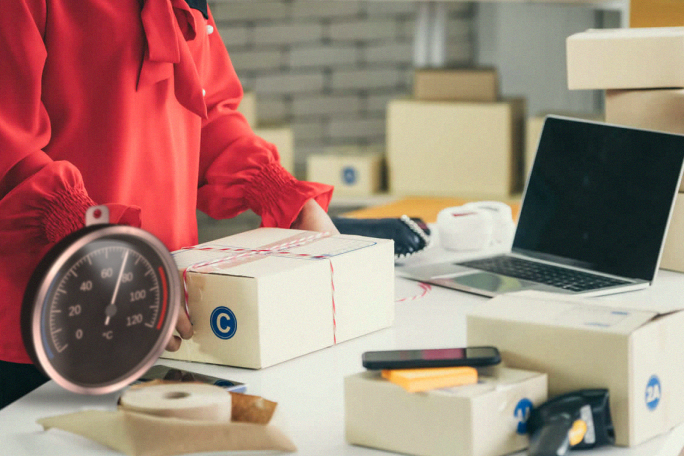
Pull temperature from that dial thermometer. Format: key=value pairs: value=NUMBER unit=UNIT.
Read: value=70 unit=°C
